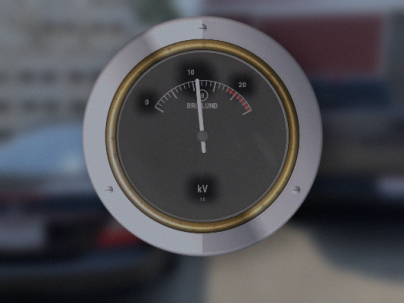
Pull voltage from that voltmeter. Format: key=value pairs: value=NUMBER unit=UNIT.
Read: value=11 unit=kV
